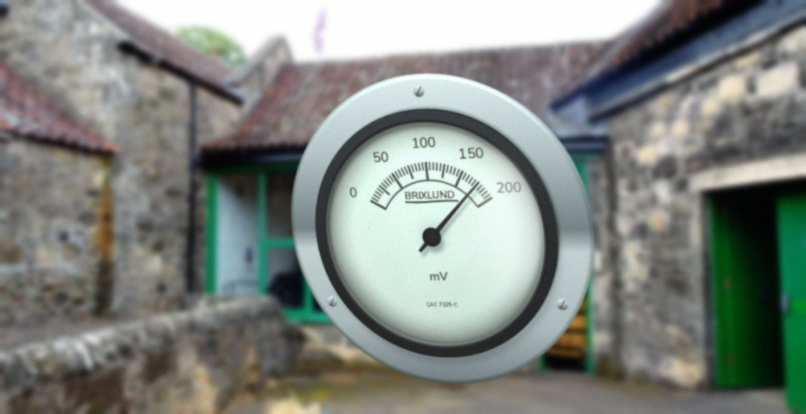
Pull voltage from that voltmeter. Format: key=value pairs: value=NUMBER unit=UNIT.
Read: value=175 unit=mV
